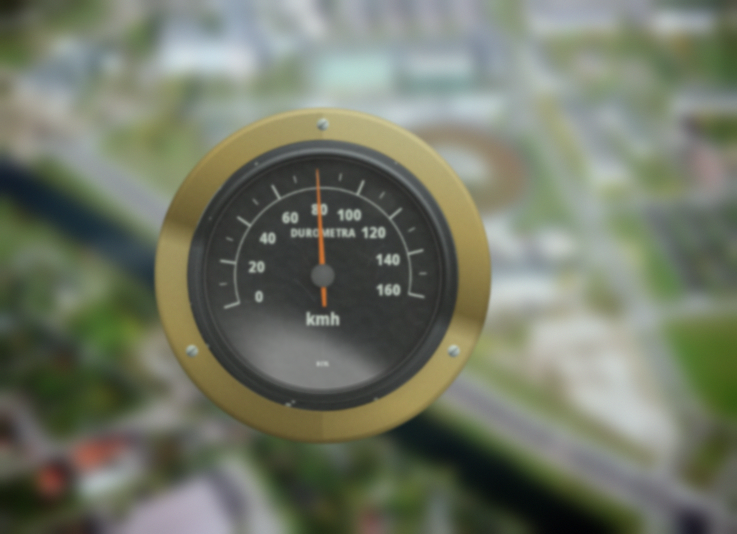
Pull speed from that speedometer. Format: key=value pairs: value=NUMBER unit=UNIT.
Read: value=80 unit=km/h
